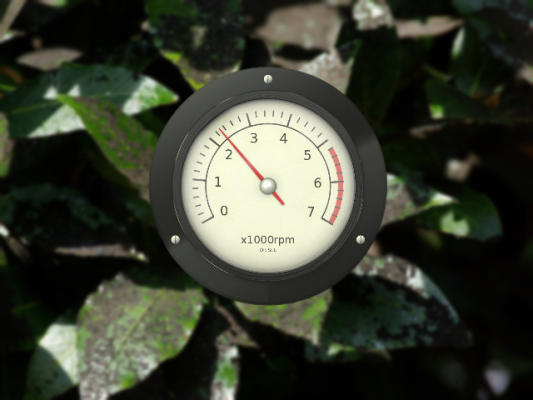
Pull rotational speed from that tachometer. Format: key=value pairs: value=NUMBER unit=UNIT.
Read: value=2300 unit=rpm
